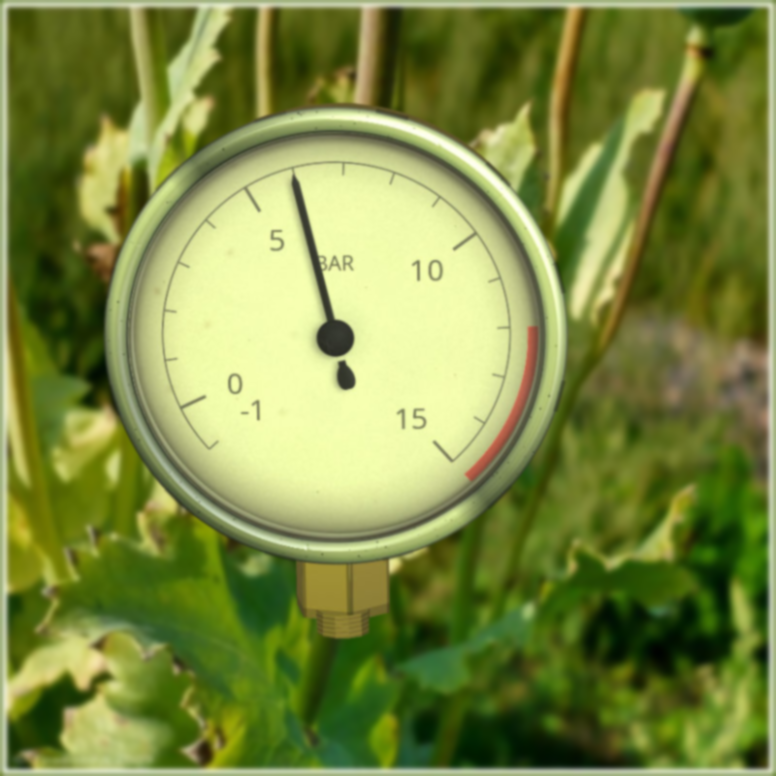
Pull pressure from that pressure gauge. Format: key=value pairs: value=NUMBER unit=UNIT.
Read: value=6 unit=bar
